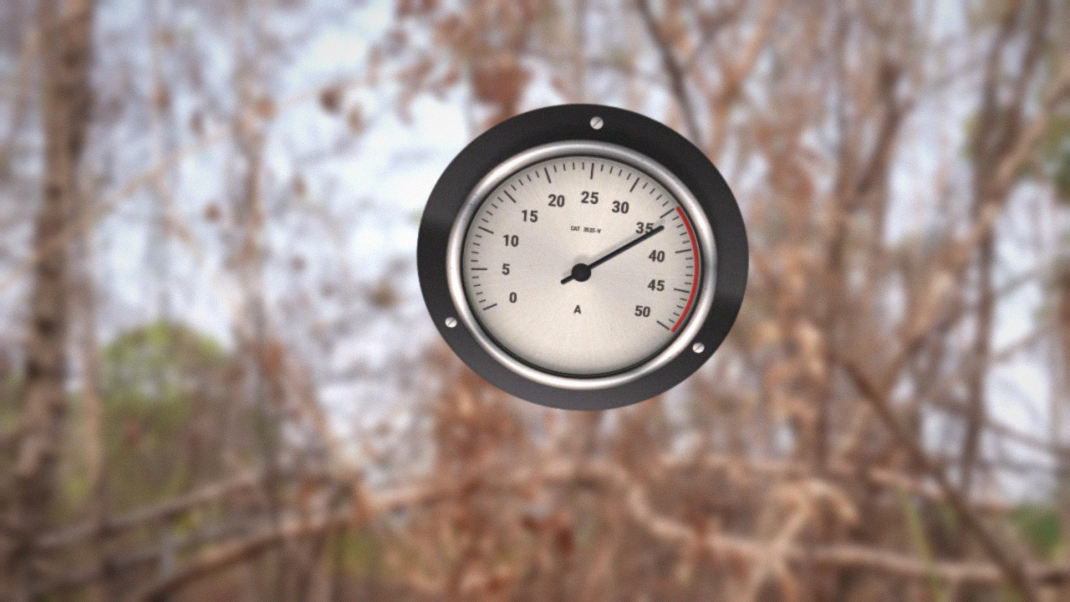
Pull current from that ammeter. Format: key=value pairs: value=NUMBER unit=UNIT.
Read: value=36 unit=A
